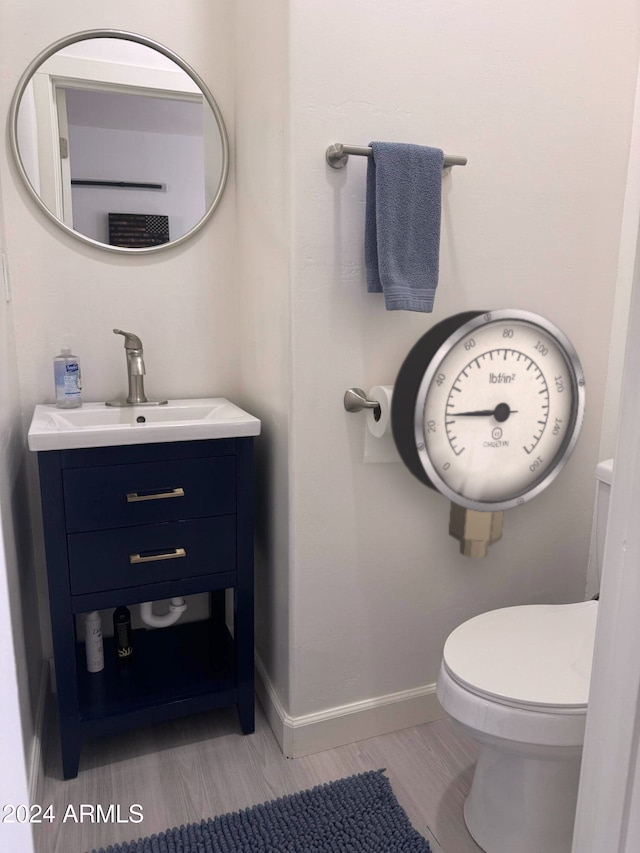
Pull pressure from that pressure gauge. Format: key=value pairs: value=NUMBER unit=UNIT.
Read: value=25 unit=psi
